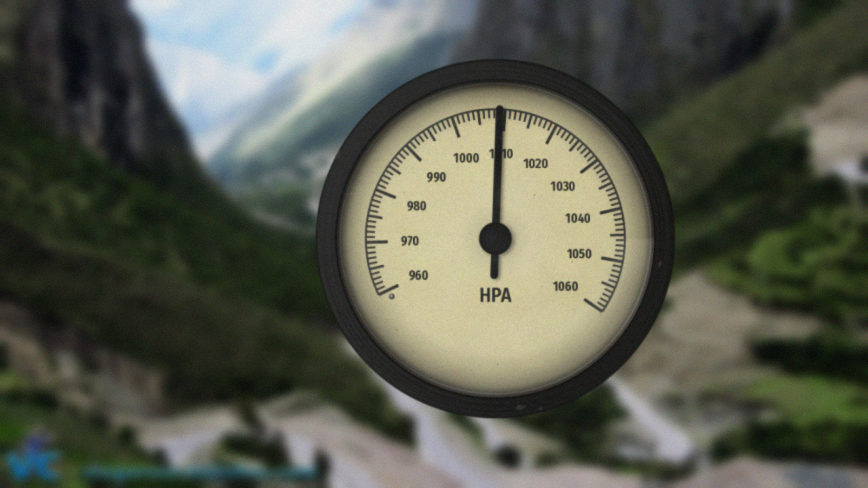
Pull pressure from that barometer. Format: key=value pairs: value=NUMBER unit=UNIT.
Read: value=1009 unit=hPa
